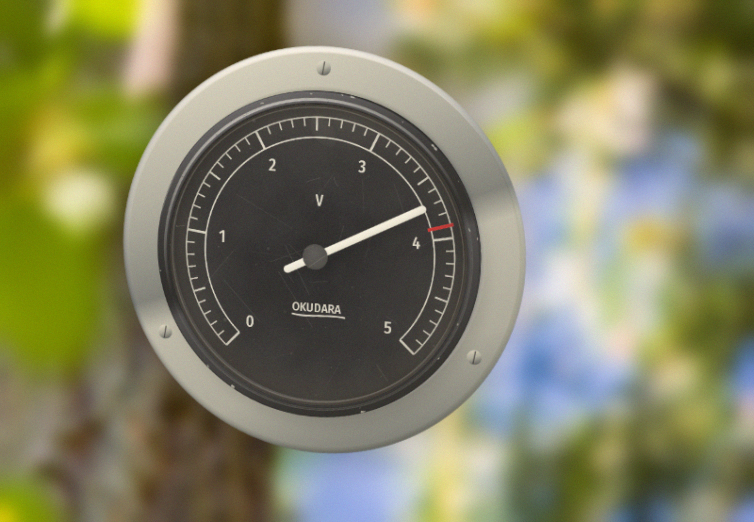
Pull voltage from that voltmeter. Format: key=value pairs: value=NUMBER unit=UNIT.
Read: value=3.7 unit=V
